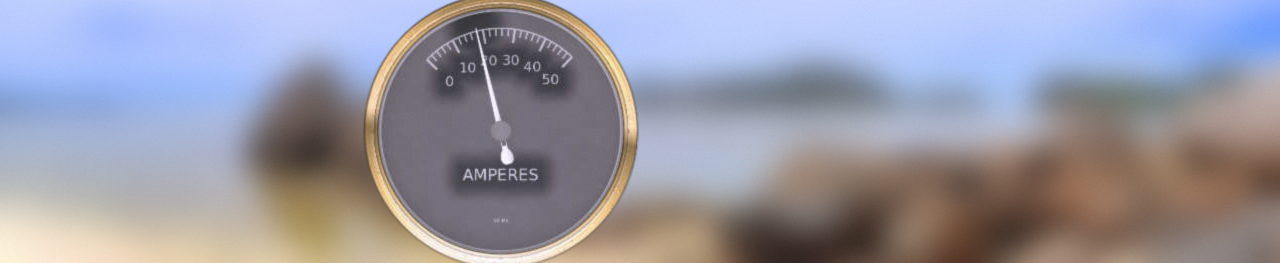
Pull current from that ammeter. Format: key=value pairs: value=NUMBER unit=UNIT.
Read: value=18 unit=A
